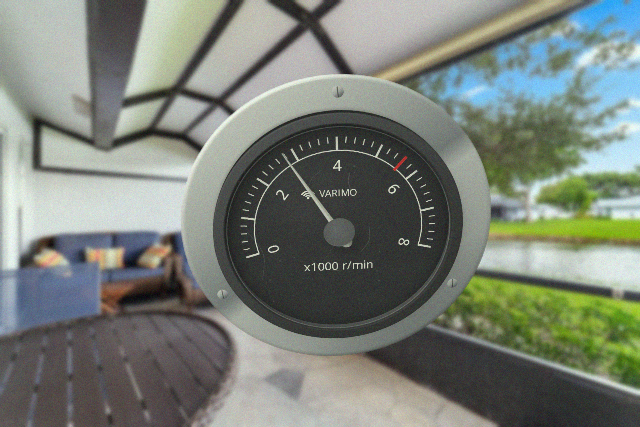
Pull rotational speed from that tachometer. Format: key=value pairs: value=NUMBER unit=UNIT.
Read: value=2800 unit=rpm
